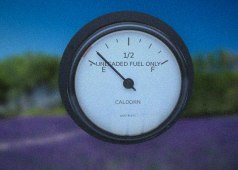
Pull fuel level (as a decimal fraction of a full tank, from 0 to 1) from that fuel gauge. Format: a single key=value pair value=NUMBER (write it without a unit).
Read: value=0.125
